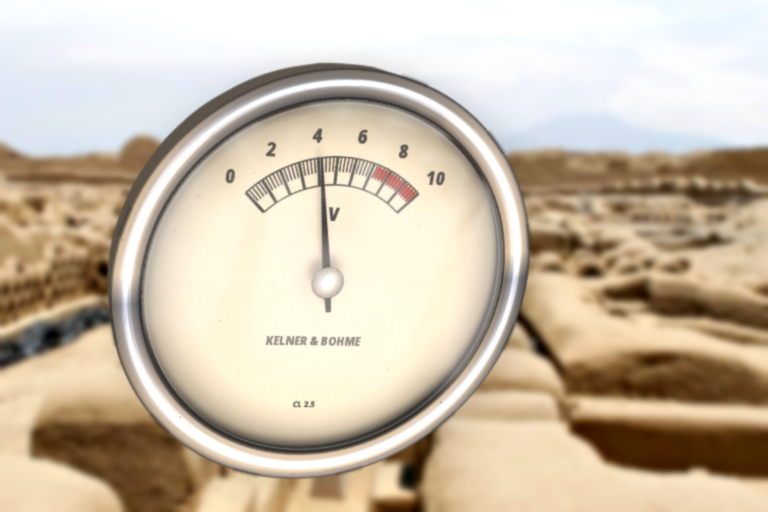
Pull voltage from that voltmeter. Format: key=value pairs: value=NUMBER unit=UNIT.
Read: value=4 unit=V
